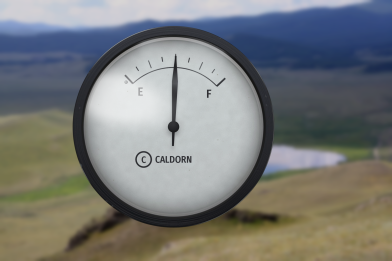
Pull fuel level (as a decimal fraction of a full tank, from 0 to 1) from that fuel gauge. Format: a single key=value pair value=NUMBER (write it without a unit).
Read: value=0.5
